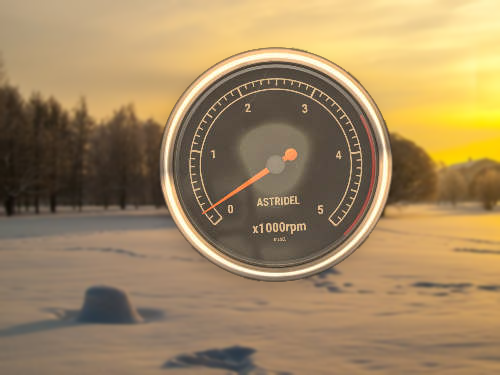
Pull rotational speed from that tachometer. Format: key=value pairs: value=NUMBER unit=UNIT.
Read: value=200 unit=rpm
